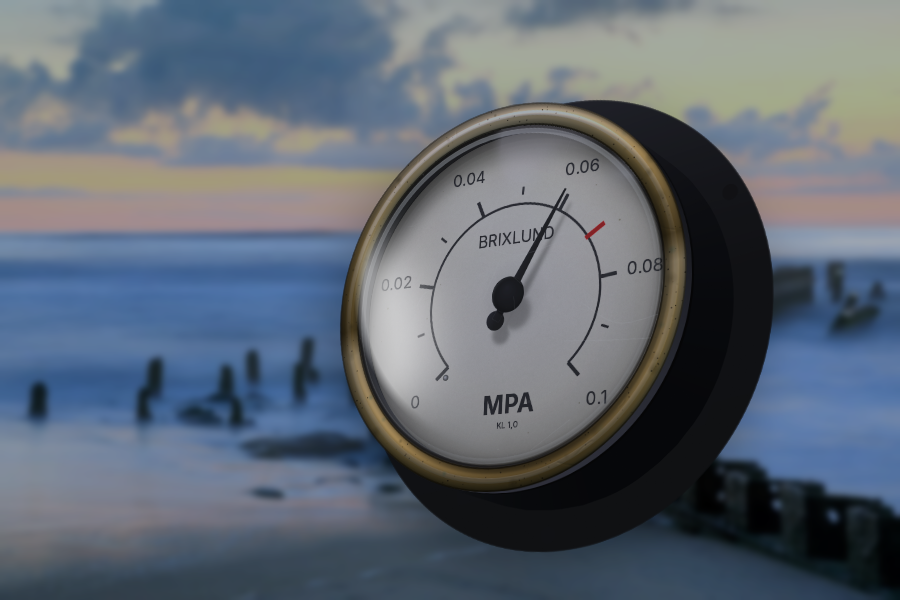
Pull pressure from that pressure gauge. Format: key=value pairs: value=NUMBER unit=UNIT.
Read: value=0.06 unit=MPa
